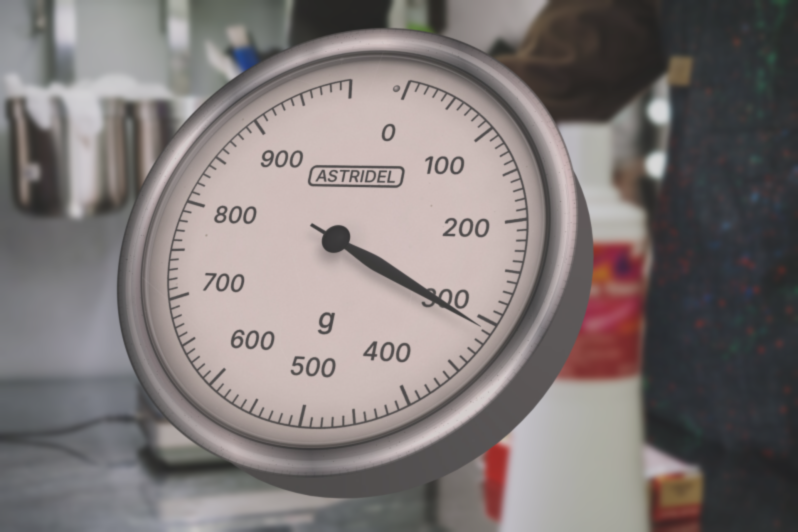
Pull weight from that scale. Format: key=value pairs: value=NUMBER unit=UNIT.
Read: value=310 unit=g
